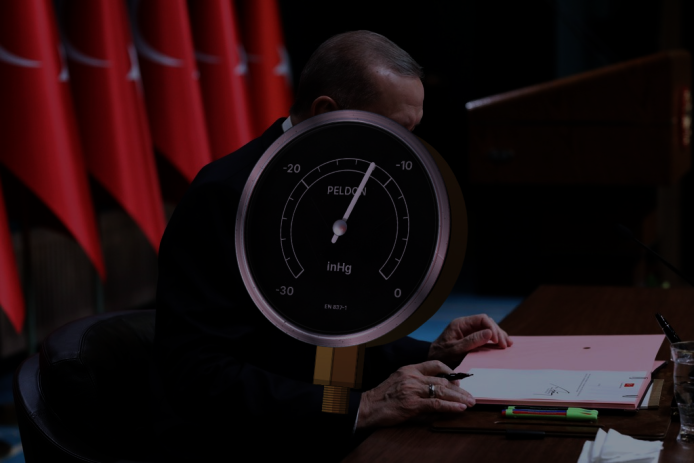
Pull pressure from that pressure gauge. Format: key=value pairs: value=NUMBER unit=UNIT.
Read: value=-12 unit=inHg
